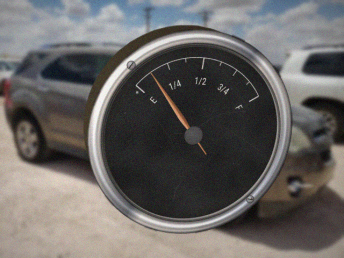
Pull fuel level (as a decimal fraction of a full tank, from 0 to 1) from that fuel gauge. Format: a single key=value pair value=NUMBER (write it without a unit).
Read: value=0.125
